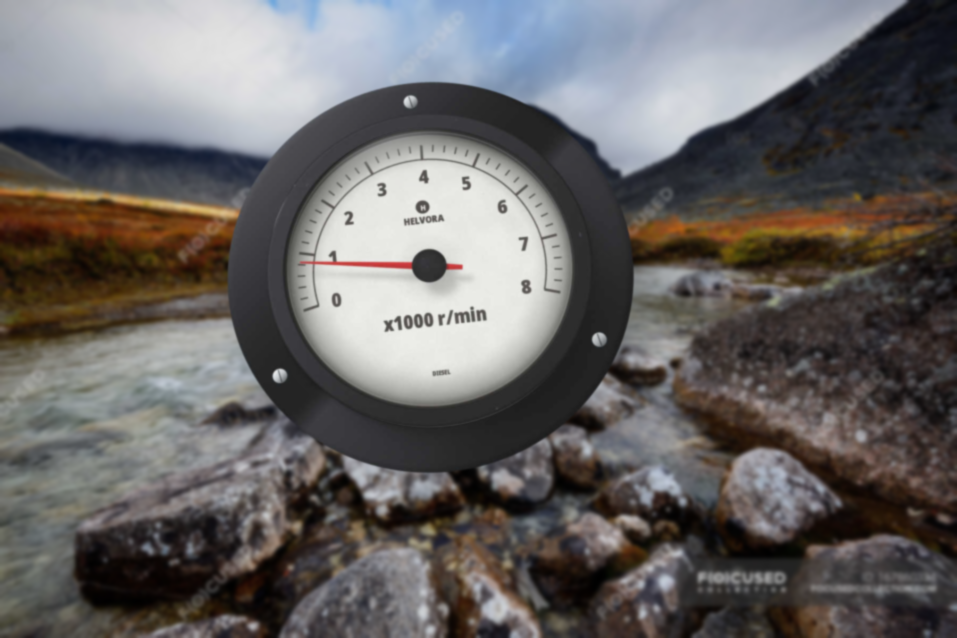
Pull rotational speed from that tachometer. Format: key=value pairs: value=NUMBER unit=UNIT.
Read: value=800 unit=rpm
